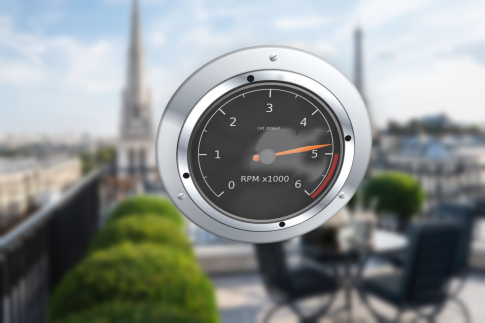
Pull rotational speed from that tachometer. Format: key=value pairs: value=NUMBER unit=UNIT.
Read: value=4750 unit=rpm
